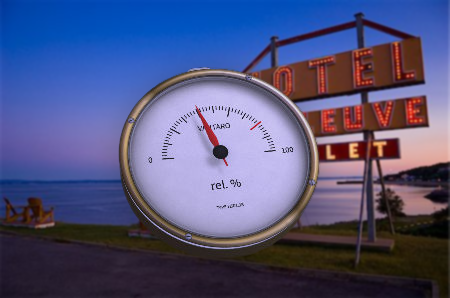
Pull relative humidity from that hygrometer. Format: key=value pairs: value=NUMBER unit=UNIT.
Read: value=40 unit=%
